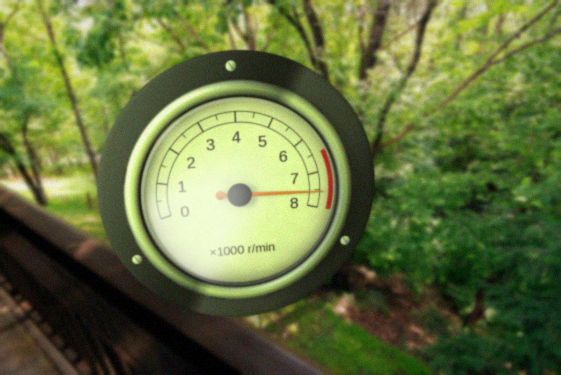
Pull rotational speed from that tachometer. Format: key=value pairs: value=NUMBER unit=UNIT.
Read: value=7500 unit=rpm
